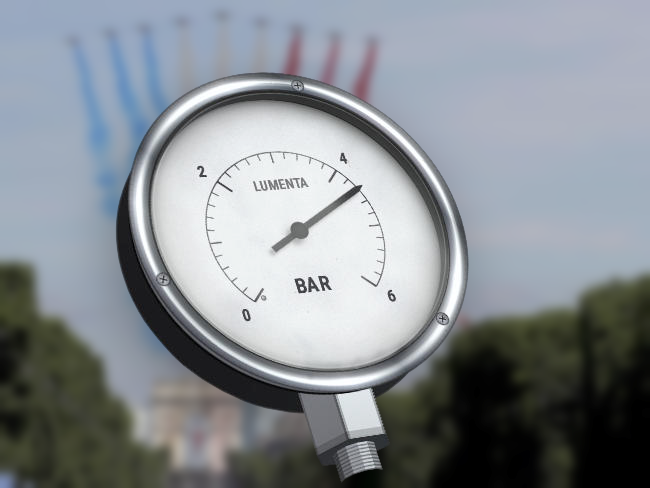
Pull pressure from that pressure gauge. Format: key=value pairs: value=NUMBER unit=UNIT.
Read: value=4.4 unit=bar
